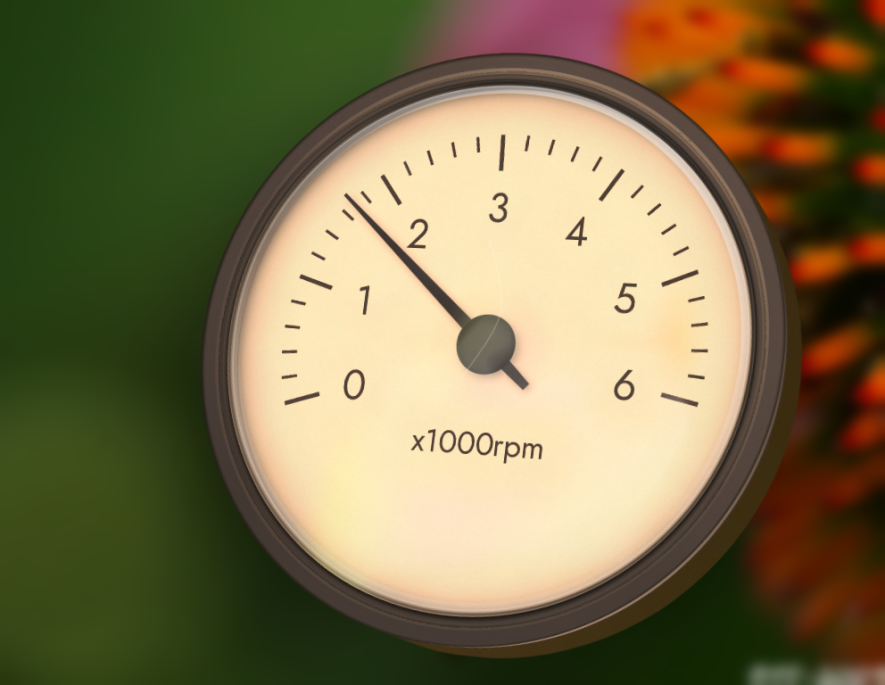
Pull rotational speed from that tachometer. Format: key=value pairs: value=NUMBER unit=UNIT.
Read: value=1700 unit=rpm
